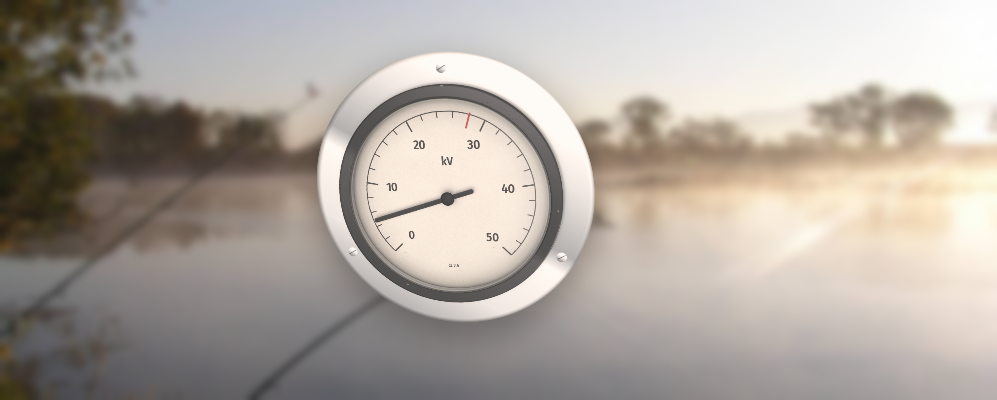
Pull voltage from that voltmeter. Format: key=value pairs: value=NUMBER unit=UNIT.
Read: value=5 unit=kV
